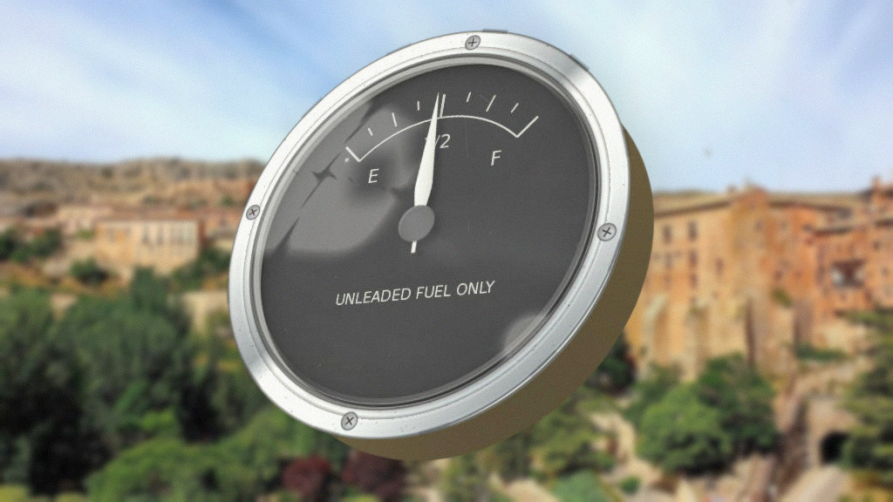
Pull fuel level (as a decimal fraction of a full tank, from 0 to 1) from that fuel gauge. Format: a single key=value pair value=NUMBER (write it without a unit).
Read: value=0.5
